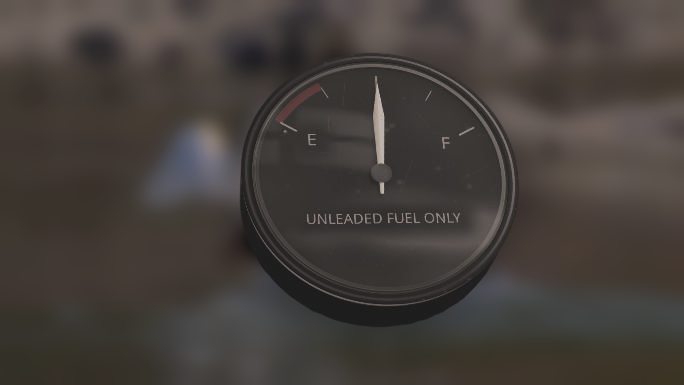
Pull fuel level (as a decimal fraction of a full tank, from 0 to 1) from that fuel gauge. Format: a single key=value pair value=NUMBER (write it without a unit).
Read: value=0.5
